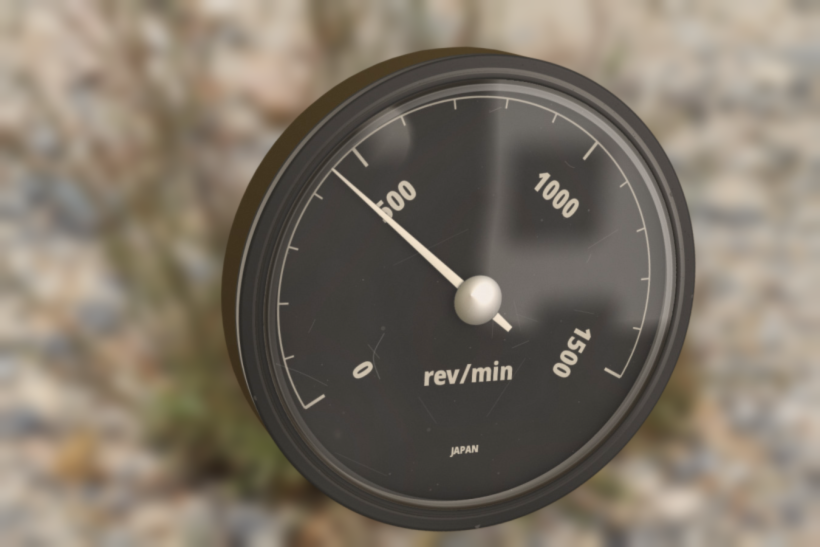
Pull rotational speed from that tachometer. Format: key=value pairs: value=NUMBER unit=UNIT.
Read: value=450 unit=rpm
